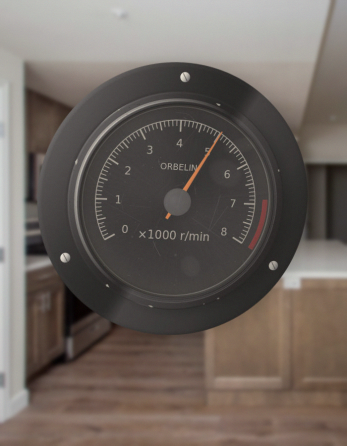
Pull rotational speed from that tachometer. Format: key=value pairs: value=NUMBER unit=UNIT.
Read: value=5000 unit=rpm
